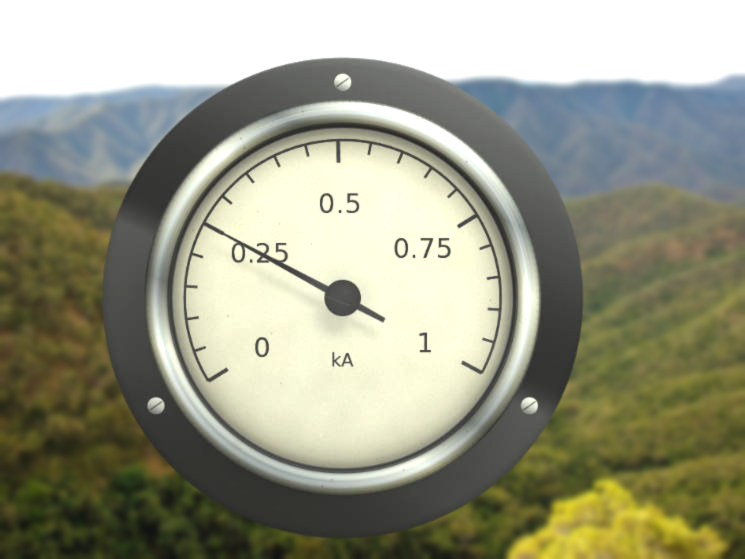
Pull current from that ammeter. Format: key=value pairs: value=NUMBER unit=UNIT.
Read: value=0.25 unit=kA
